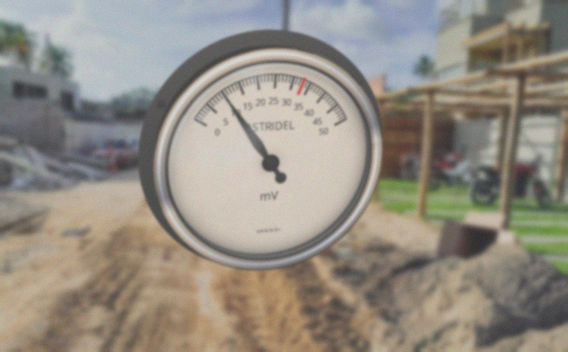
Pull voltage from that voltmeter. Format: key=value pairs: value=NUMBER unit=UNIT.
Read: value=10 unit=mV
